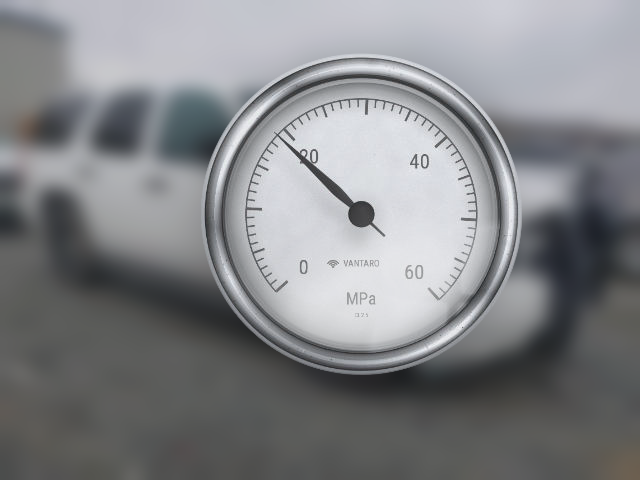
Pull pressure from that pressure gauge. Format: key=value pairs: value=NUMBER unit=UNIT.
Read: value=19 unit=MPa
